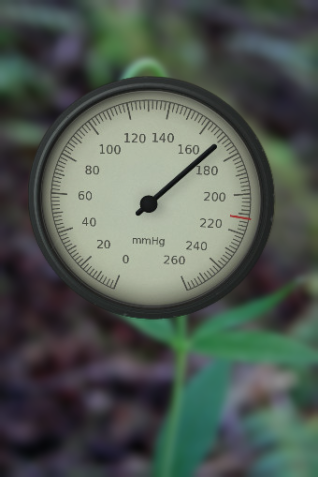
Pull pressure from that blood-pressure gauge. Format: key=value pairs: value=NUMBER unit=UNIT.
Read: value=170 unit=mmHg
